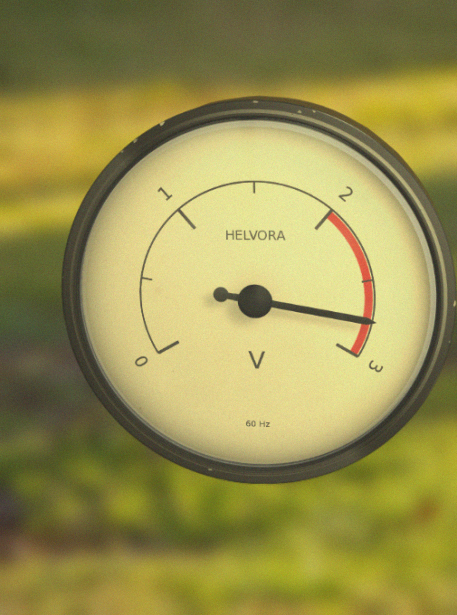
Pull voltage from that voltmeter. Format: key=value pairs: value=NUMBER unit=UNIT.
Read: value=2.75 unit=V
